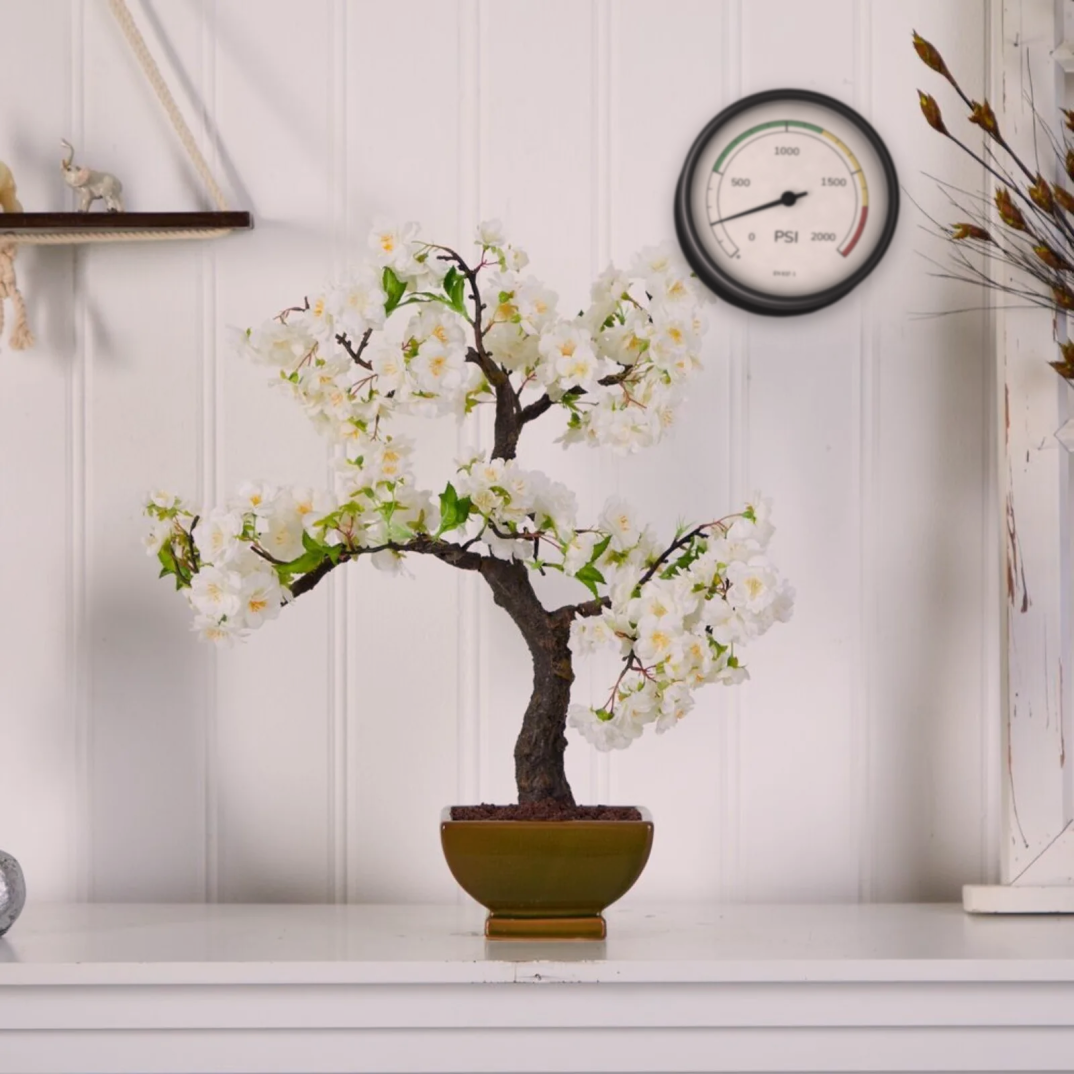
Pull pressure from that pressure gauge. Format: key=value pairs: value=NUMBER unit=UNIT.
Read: value=200 unit=psi
